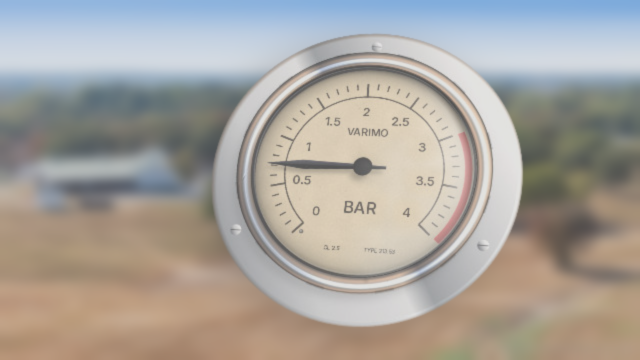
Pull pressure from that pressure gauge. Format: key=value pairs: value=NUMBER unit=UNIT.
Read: value=0.7 unit=bar
